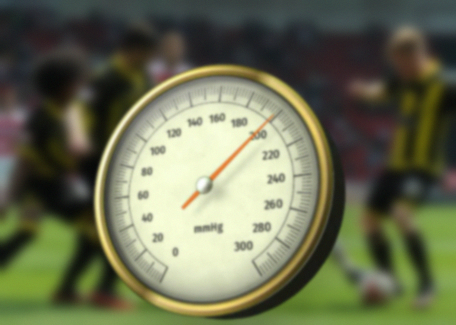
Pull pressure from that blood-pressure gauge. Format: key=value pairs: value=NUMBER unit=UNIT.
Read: value=200 unit=mmHg
